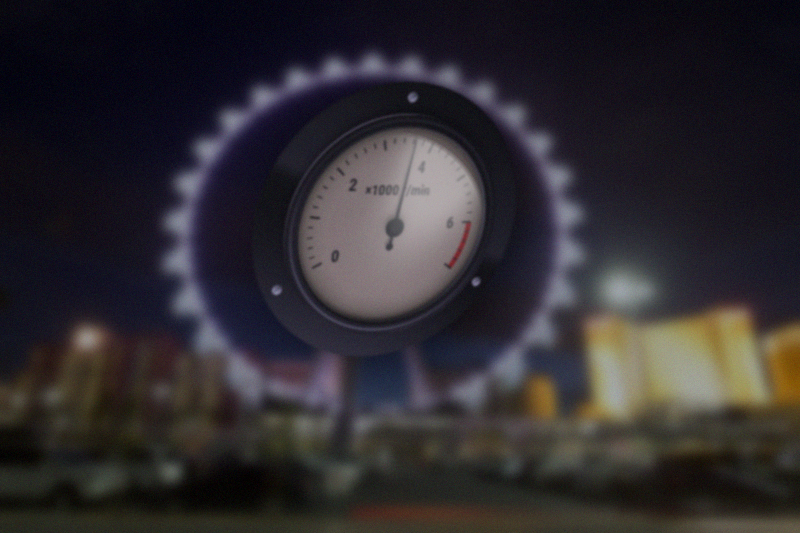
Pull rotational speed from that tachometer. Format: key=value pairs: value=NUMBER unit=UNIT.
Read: value=3600 unit=rpm
